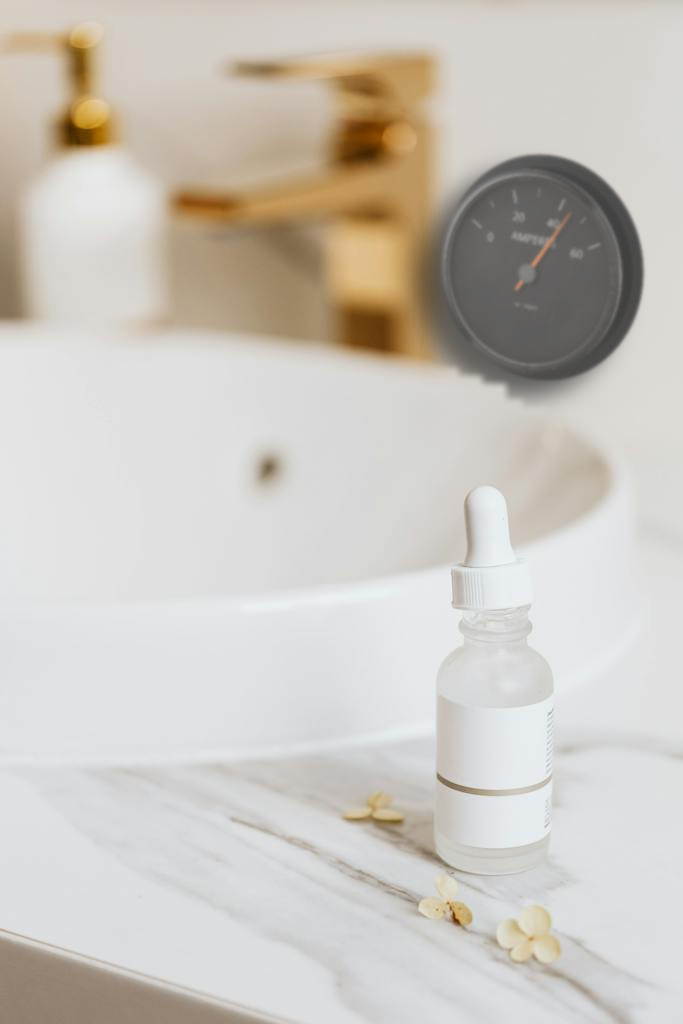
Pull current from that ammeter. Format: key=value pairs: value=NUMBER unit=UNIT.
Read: value=45 unit=A
